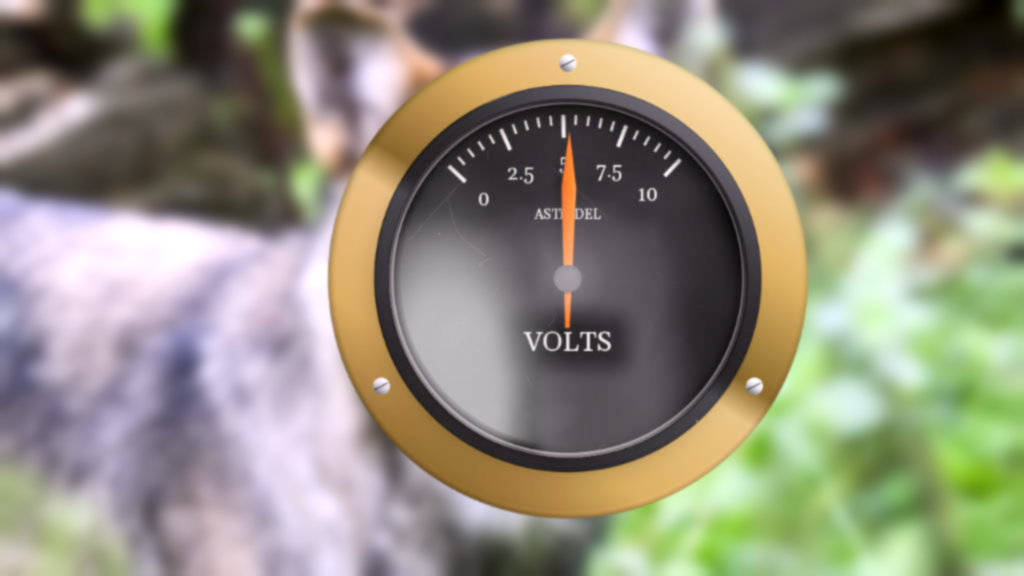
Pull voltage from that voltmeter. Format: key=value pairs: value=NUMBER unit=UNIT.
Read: value=5.25 unit=V
